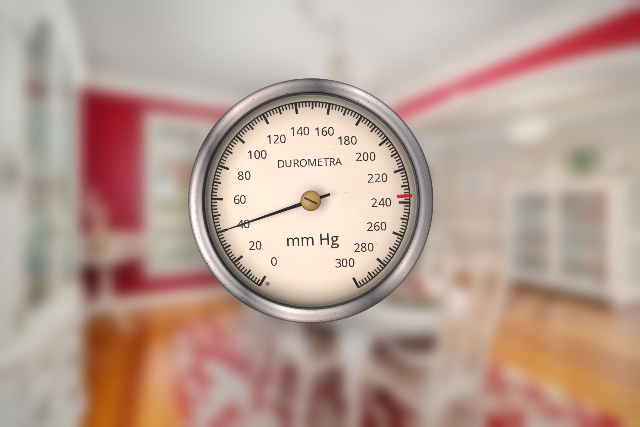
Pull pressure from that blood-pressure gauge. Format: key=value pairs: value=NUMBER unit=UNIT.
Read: value=40 unit=mmHg
